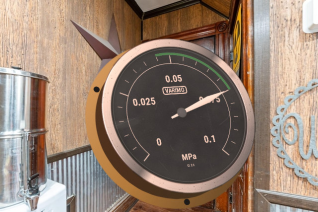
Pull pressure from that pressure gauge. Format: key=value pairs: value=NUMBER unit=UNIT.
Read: value=0.075 unit=MPa
